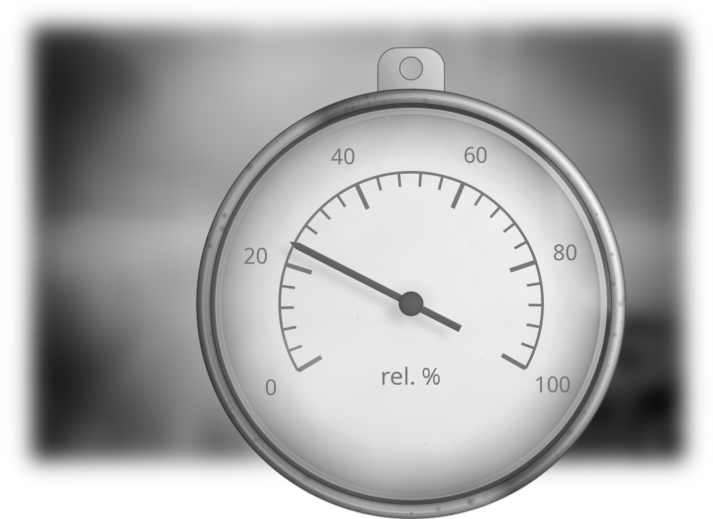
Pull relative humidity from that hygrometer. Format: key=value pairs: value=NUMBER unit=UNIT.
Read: value=24 unit=%
